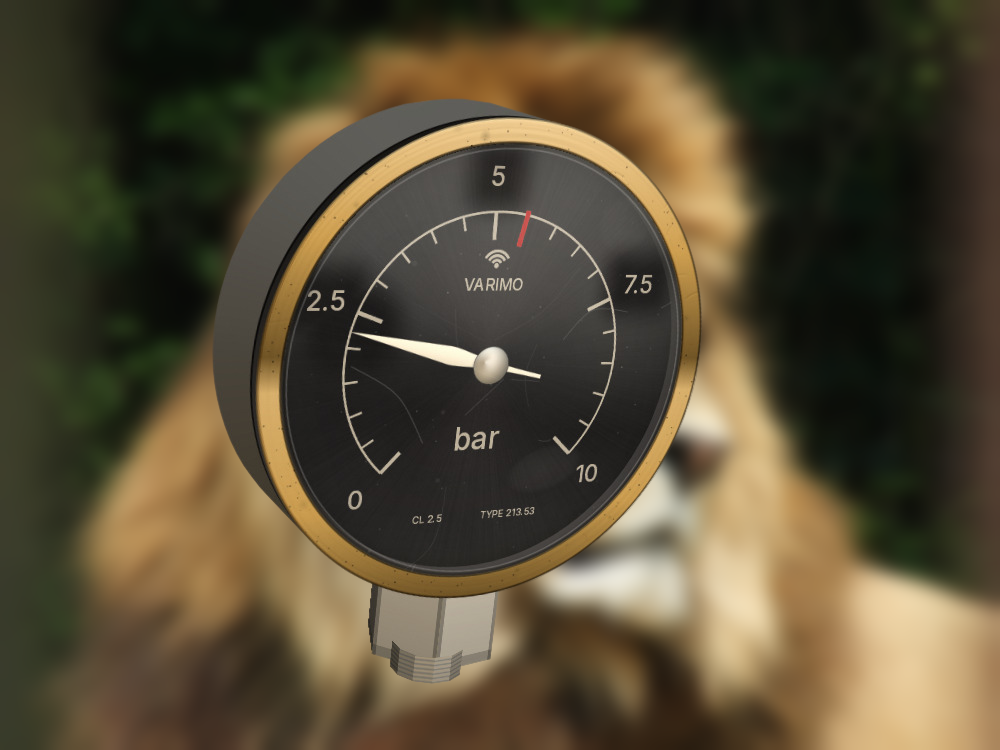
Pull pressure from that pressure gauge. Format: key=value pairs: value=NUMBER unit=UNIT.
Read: value=2.25 unit=bar
